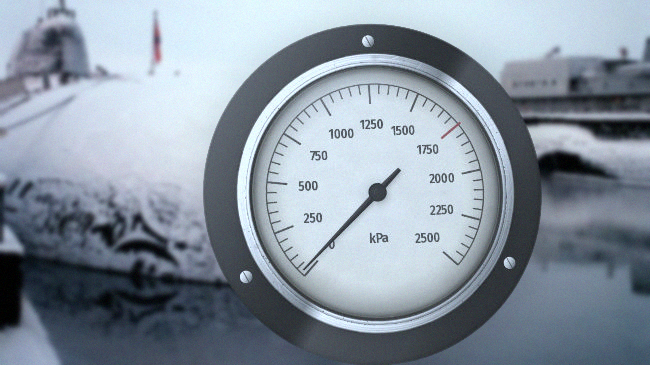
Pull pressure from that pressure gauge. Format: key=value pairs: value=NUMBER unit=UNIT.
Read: value=25 unit=kPa
